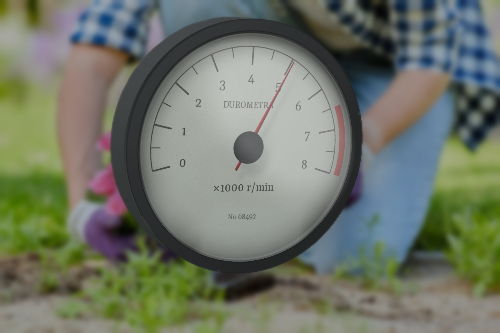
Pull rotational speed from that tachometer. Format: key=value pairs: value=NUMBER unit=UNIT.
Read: value=5000 unit=rpm
